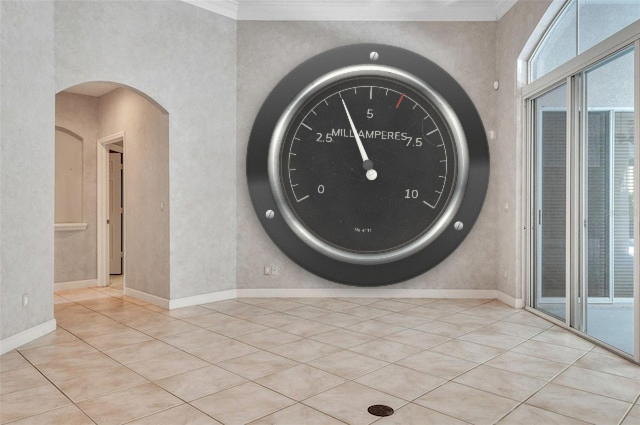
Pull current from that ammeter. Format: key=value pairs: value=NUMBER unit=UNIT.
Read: value=4 unit=mA
